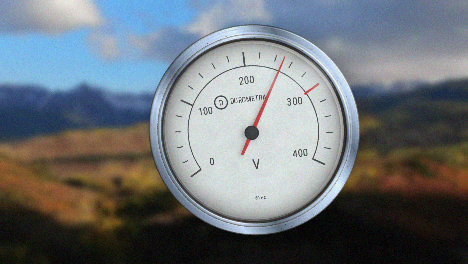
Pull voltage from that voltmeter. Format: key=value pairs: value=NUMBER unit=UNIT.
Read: value=250 unit=V
